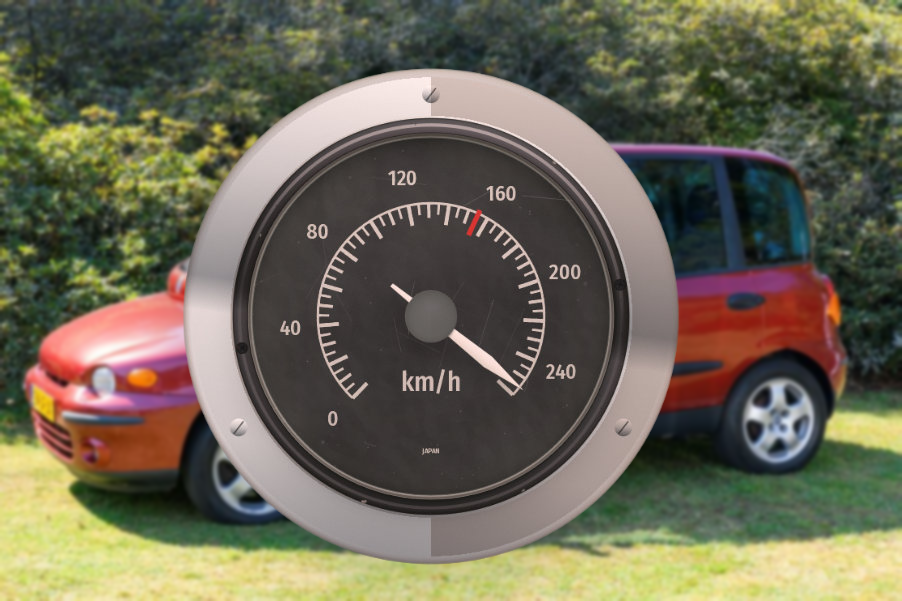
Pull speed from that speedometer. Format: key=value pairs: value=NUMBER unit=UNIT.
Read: value=255 unit=km/h
